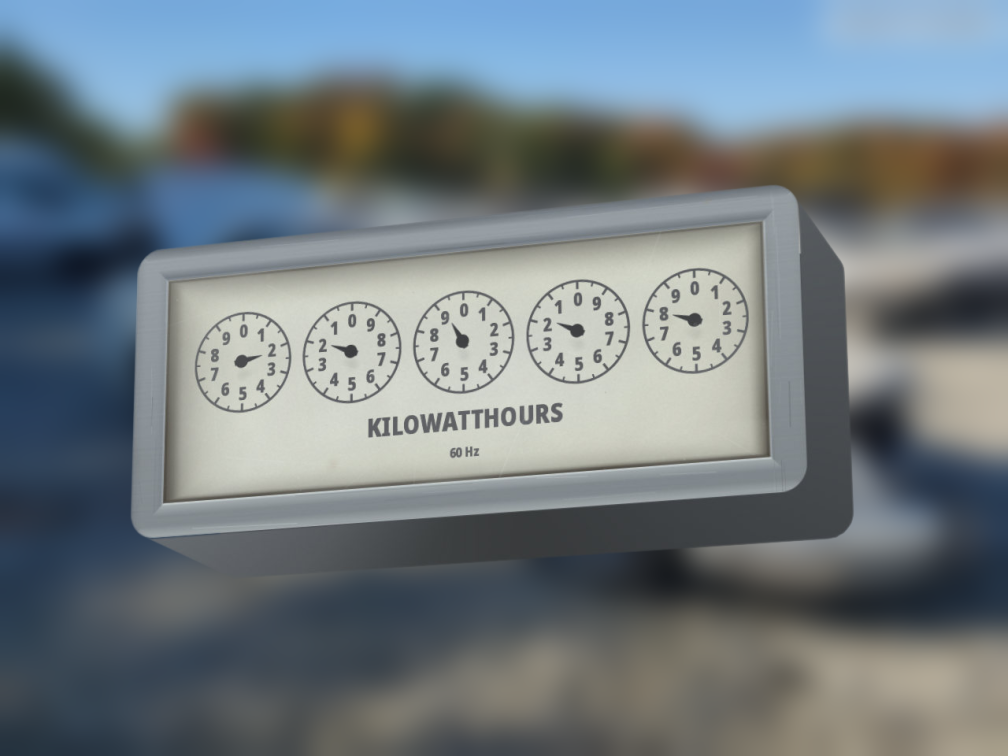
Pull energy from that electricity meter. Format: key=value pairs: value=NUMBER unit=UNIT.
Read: value=21918 unit=kWh
